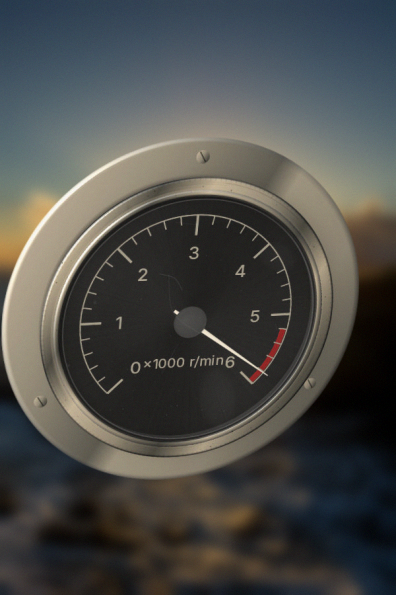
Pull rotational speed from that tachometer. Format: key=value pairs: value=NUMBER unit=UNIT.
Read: value=5800 unit=rpm
